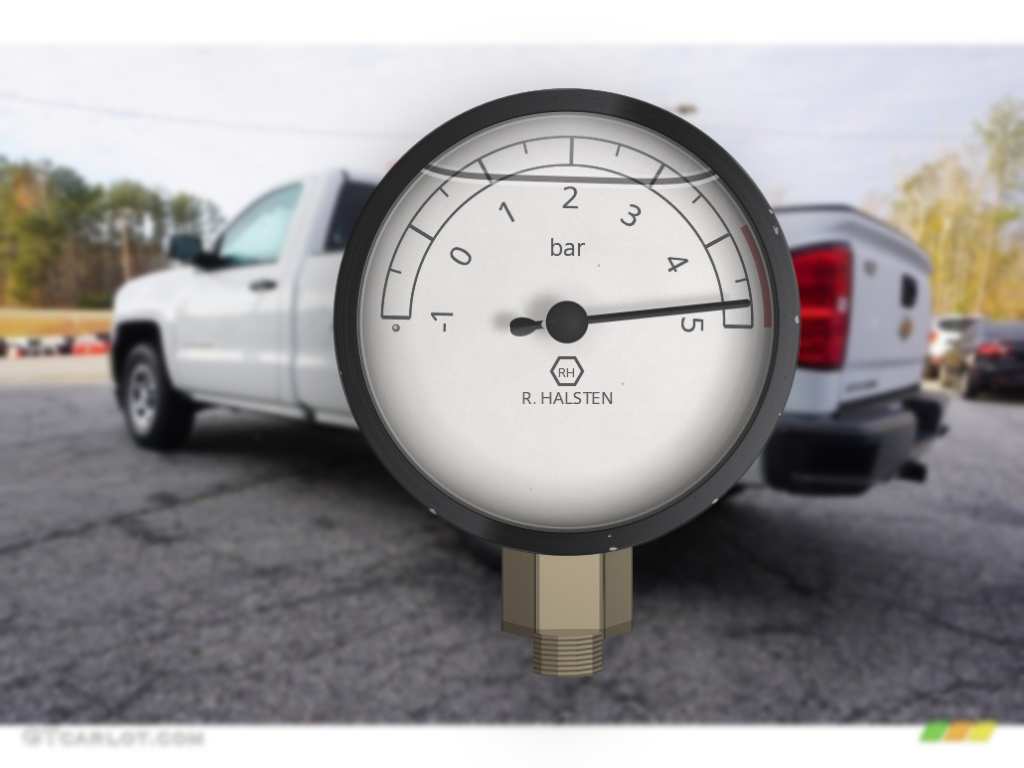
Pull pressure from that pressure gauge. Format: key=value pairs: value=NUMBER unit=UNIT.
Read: value=4.75 unit=bar
